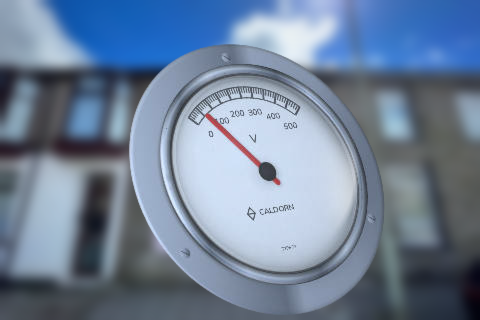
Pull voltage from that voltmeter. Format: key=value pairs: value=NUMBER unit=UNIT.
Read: value=50 unit=V
